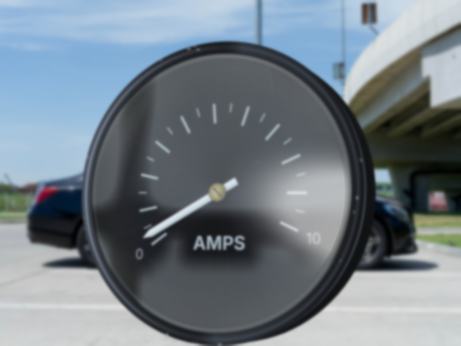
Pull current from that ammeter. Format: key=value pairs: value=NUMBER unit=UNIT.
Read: value=0.25 unit=A
